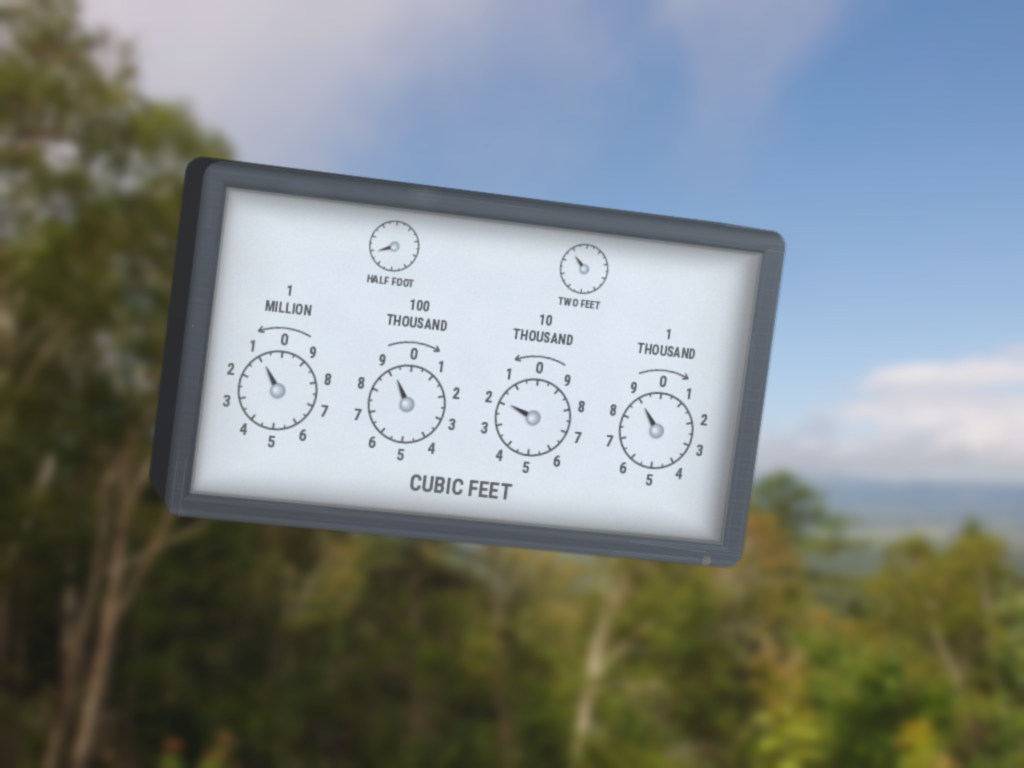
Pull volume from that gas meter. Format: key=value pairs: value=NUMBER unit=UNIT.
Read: value=91900 unit=ft³
